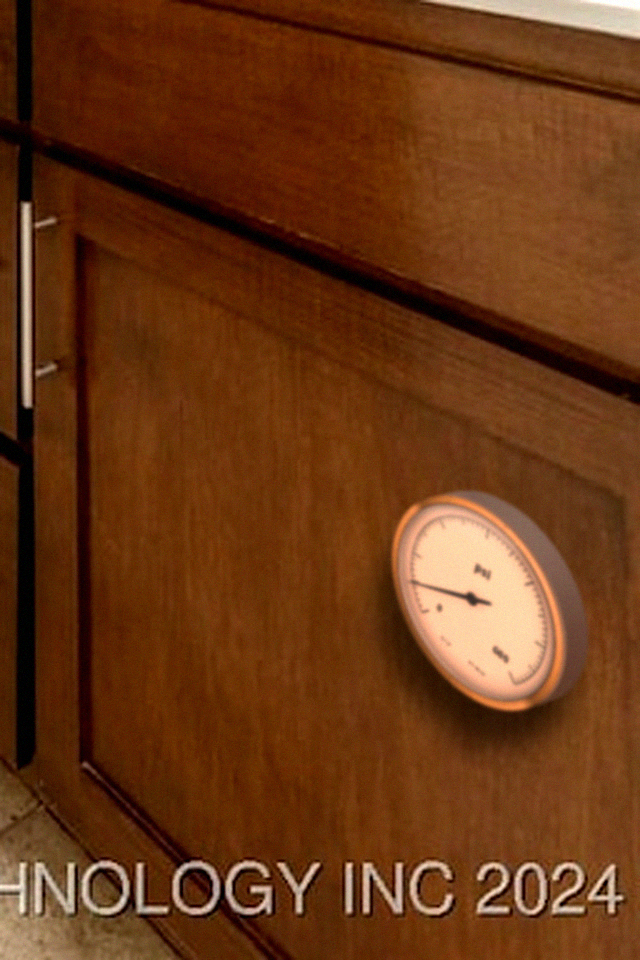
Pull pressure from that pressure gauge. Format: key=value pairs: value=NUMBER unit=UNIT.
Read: value=50 unit=psi
